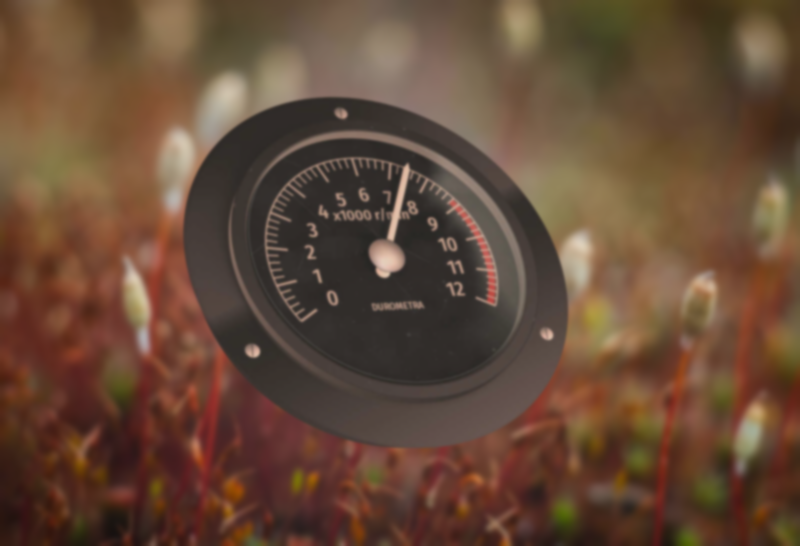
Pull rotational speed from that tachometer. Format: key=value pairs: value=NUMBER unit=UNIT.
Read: value=7400 unit=rpm
